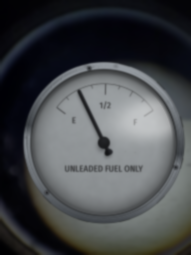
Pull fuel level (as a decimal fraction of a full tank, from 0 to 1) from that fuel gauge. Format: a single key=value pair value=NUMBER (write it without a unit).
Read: value=0.25
